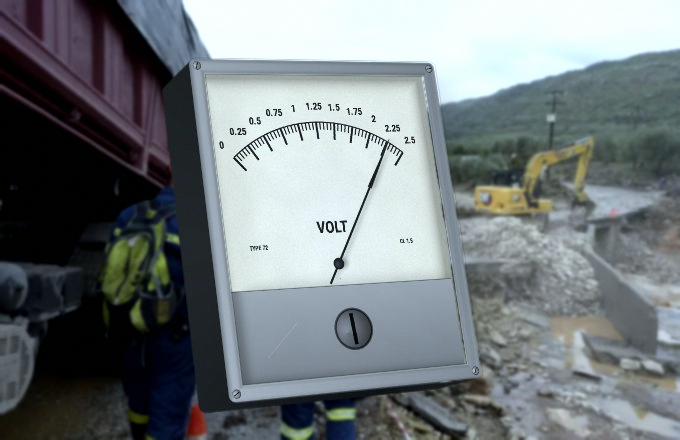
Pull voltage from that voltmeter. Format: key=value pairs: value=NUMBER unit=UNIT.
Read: value=2.25 unit=V
